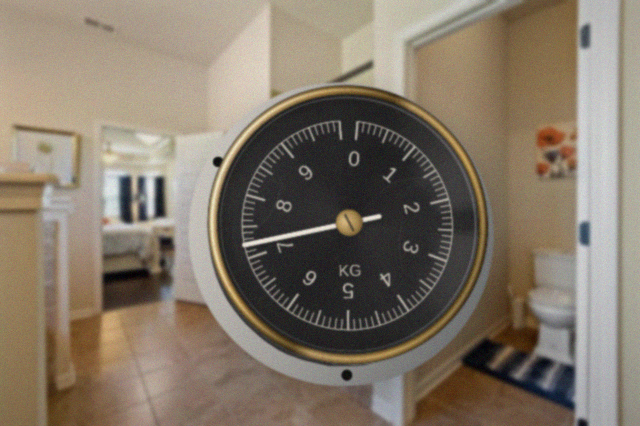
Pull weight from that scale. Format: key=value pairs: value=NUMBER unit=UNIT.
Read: value=7.2 unit=kg
